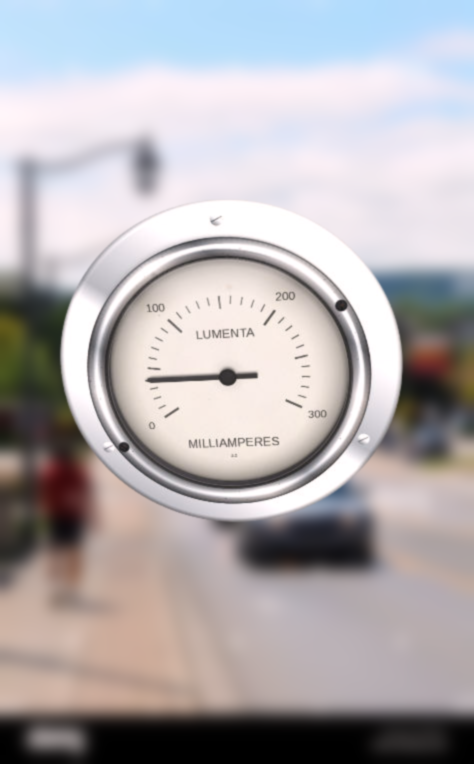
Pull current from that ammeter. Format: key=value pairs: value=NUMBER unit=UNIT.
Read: value=40 unit=mA
